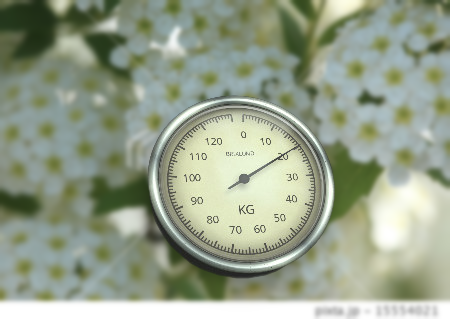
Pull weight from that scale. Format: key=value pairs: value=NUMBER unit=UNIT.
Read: value=20 unit=kg
